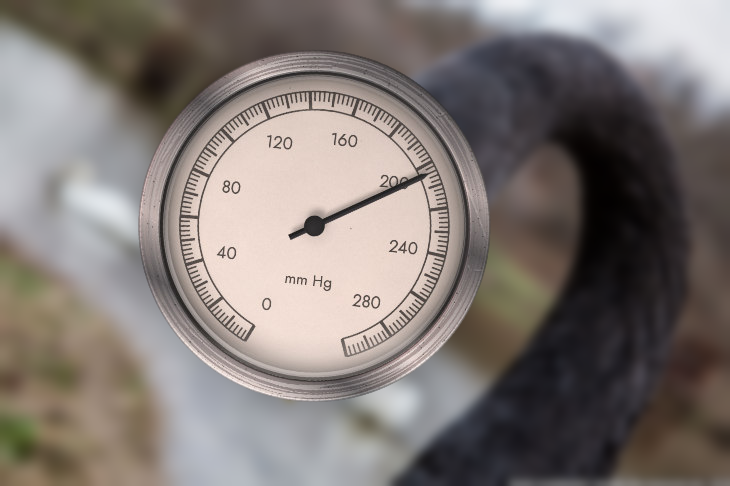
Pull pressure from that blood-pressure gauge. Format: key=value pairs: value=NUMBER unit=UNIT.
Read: value=204 unit=mmHg
